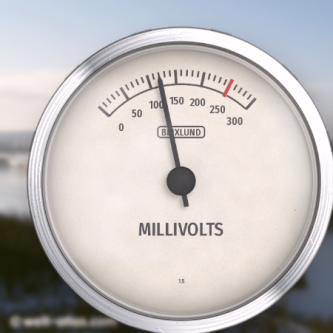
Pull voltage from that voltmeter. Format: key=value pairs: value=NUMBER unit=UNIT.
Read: value=120 unit=mV
